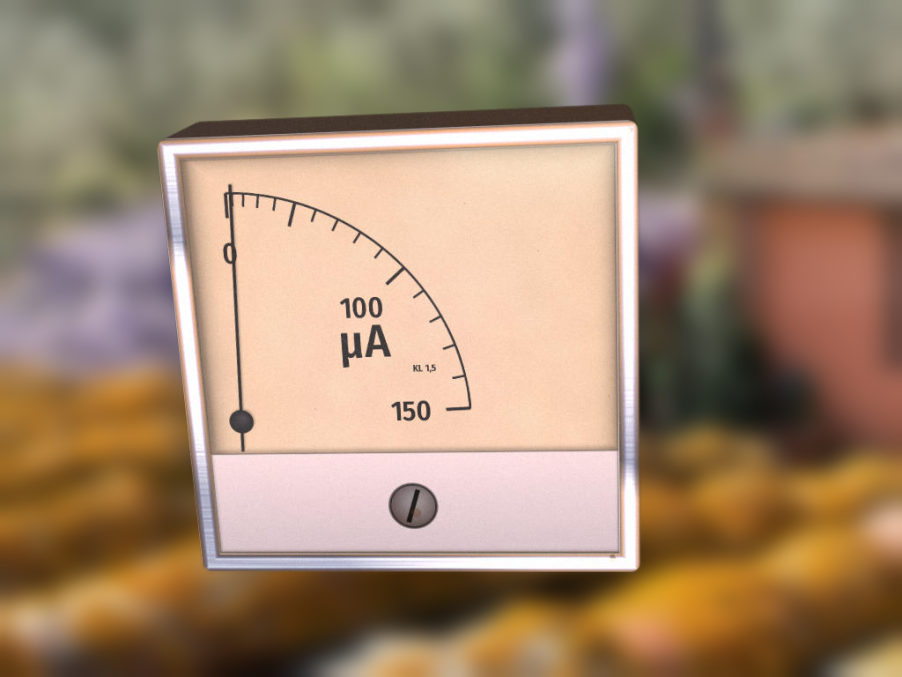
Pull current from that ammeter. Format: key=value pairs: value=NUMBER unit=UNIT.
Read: value=10 unit=µA
